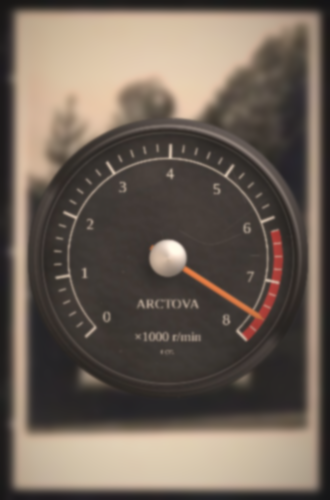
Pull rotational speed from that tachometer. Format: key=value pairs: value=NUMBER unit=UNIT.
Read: value=7600 unit=rpm
